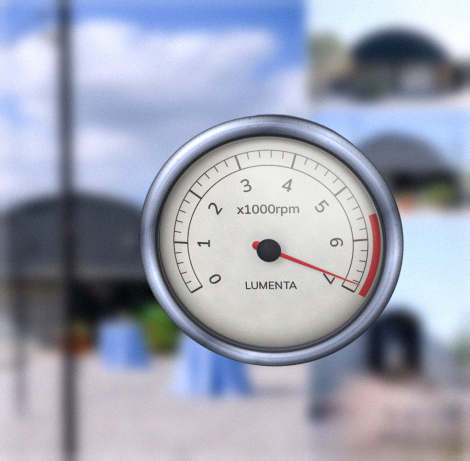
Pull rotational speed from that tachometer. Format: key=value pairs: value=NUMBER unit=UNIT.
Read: value=6800 unit=rpm
